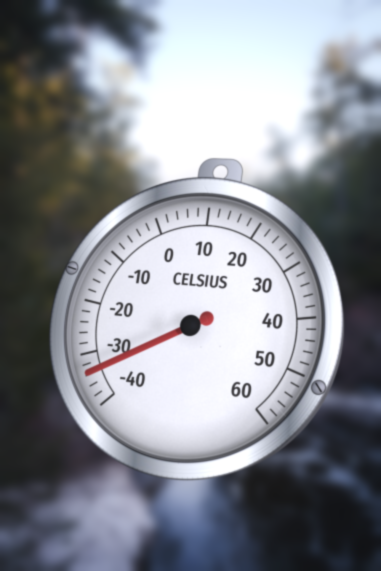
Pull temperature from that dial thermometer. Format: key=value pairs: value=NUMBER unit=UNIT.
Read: value=-34 unit=°C
